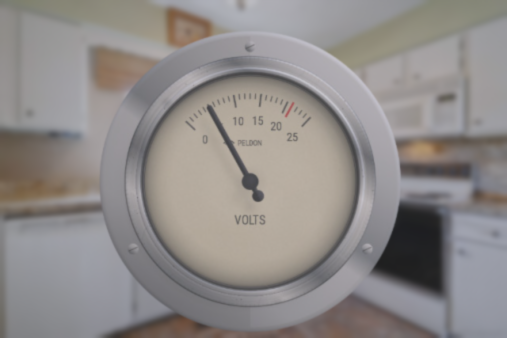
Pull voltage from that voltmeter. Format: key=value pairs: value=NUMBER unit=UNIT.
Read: value=5 unit=V
